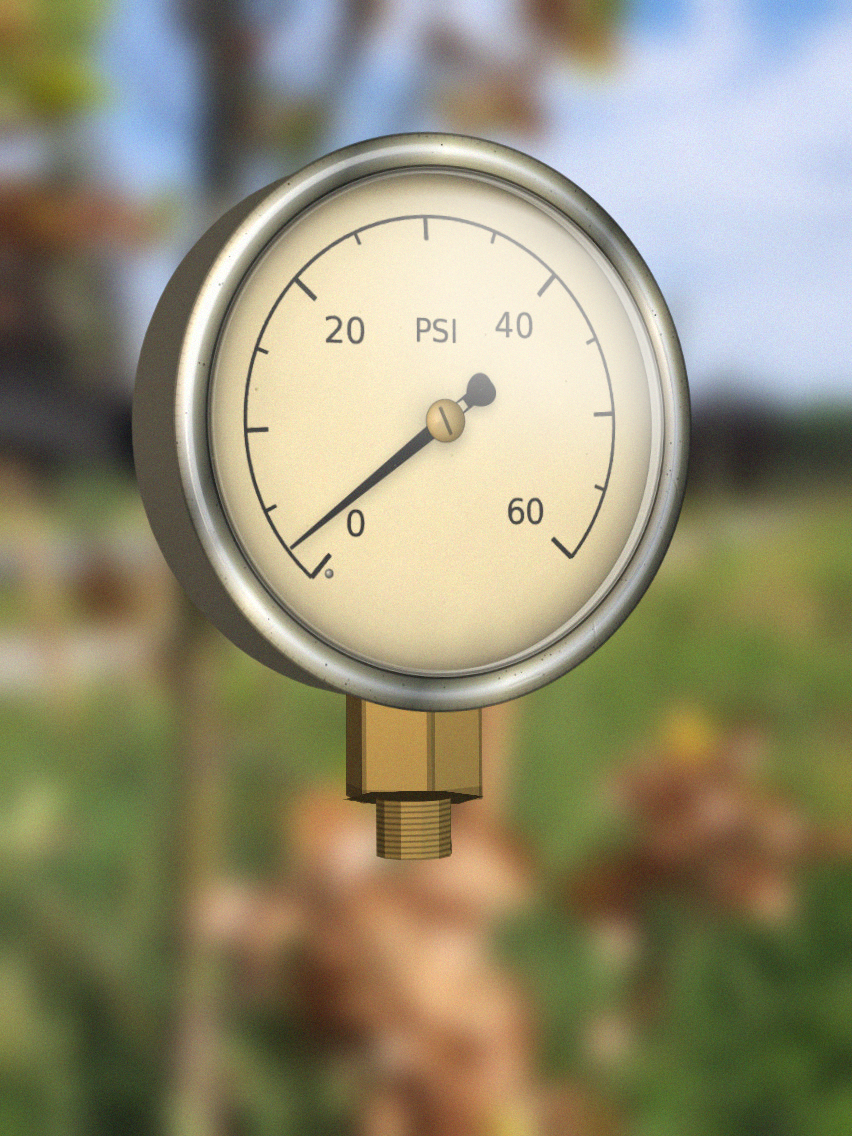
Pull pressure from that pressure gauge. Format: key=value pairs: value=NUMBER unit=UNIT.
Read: value=2.5 unit=psi
